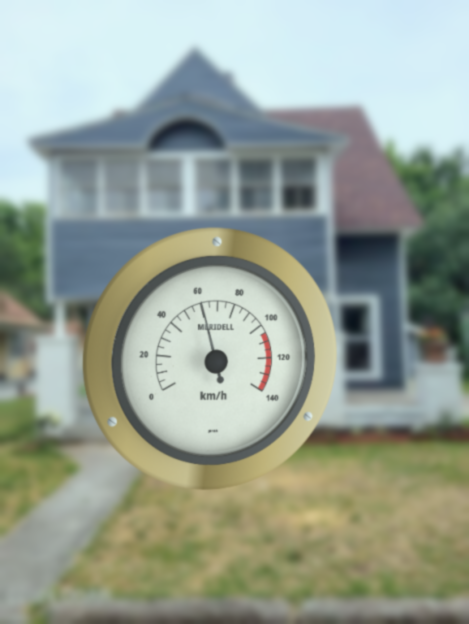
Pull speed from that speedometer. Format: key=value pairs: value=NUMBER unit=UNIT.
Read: value=60 unit=km/h
